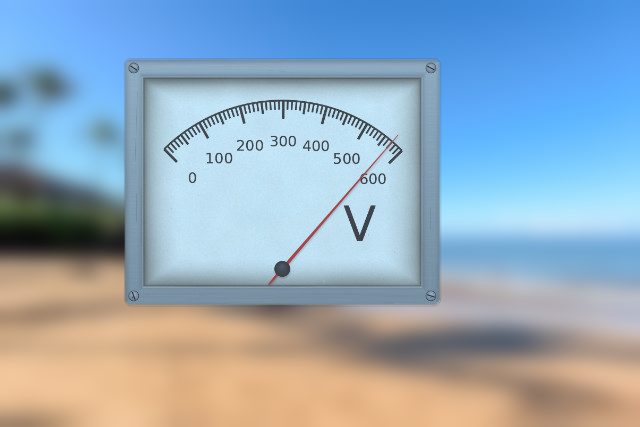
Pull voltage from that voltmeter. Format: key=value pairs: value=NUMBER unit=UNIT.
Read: value=570 unit=V
